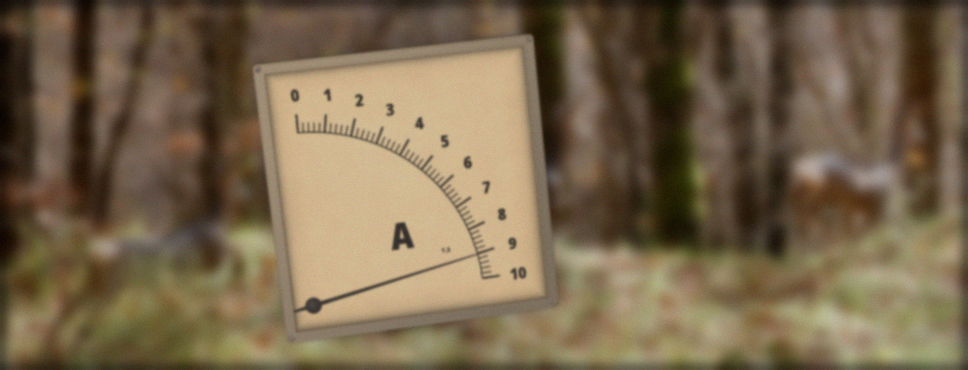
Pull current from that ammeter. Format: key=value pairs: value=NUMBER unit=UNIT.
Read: value=9 unit=A
